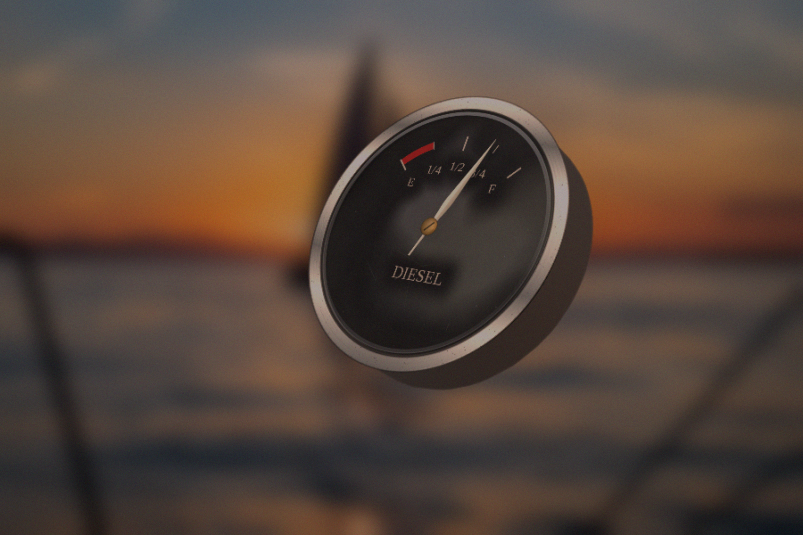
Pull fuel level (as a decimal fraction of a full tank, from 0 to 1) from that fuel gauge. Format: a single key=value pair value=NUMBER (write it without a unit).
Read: value=0.75
